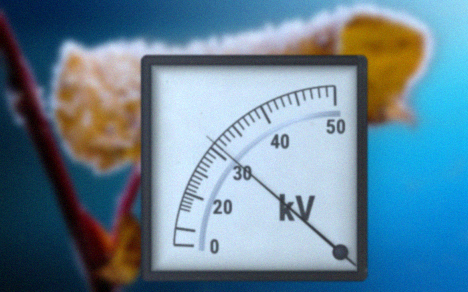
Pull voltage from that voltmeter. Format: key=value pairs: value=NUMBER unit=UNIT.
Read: value=31 unit=kV
